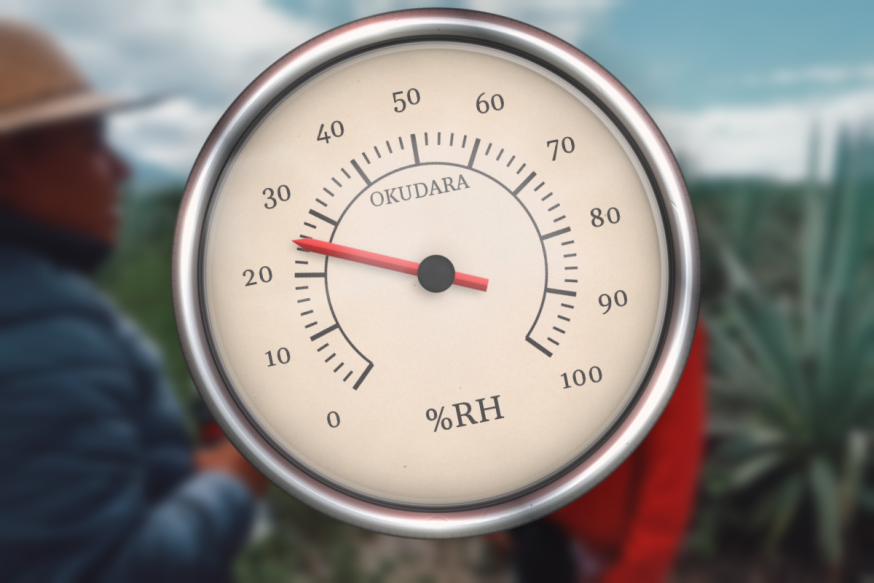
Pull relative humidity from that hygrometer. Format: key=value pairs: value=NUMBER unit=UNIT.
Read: value=25 unit=%
